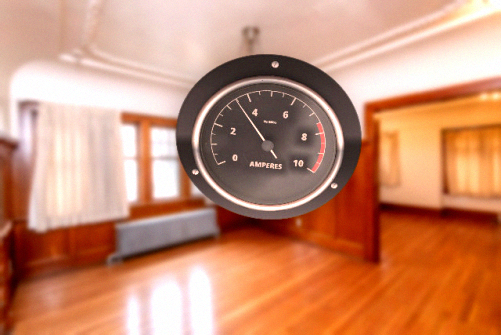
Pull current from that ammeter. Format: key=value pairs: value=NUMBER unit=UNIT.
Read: value=3.5 unit=A
